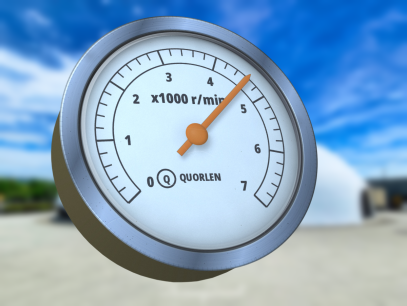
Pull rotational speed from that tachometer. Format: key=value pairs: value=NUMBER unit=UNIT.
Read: value=4600 unit=rpm
